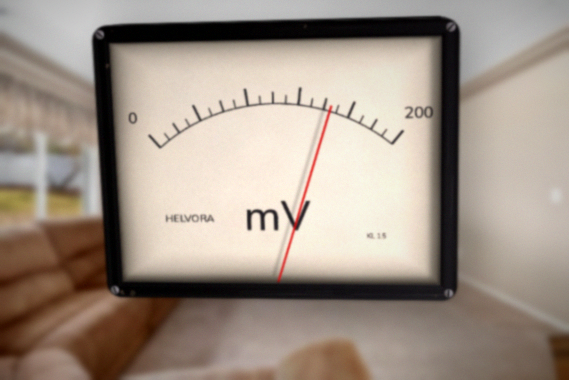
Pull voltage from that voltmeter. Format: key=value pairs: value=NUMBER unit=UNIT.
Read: value=145 unit=mV
